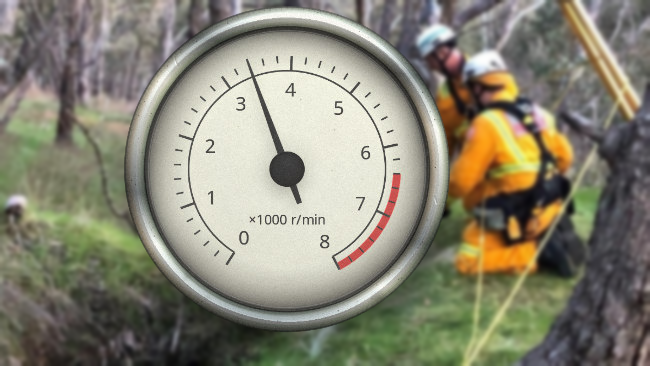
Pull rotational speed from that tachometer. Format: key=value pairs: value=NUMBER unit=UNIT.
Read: value=3400 unit=rpm
